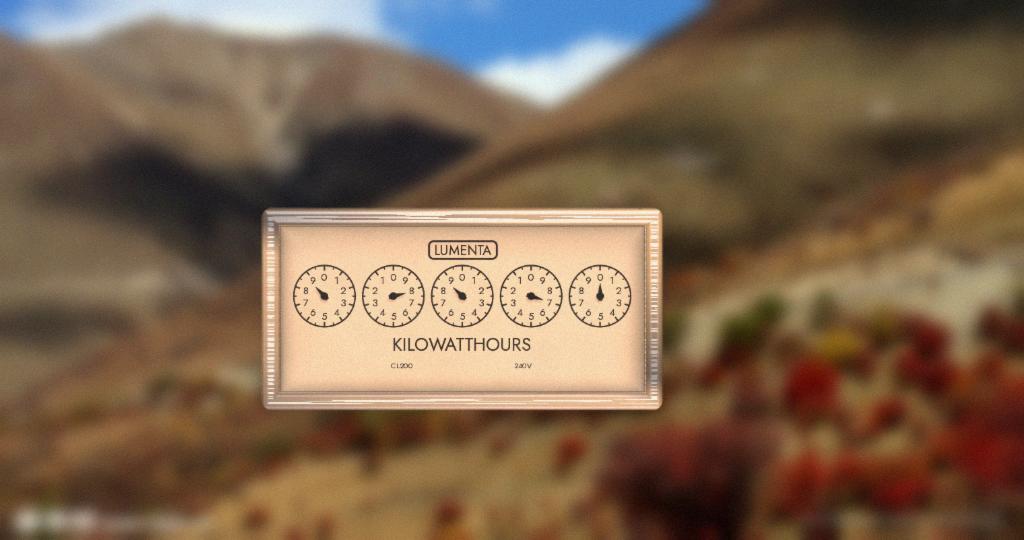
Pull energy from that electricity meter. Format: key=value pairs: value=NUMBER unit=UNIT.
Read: value=87870 unit=kWh
